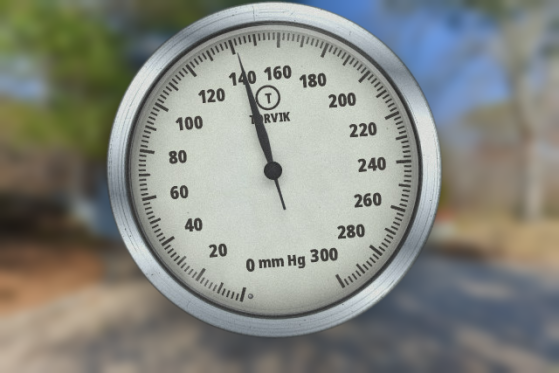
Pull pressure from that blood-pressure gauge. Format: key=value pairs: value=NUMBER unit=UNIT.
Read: value=142 unit=mmHg
